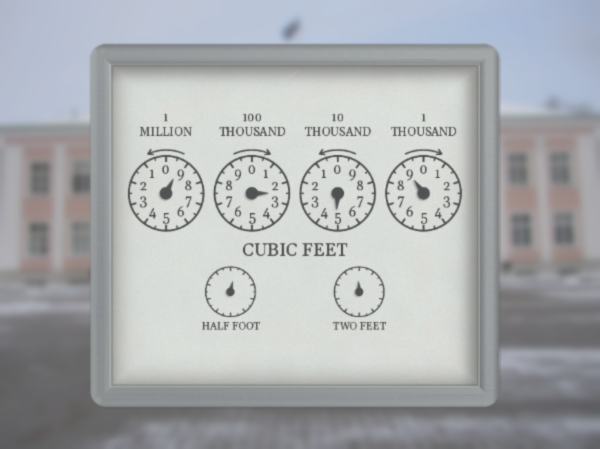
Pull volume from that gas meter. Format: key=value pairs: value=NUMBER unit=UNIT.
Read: value=924900 unit=ft³
